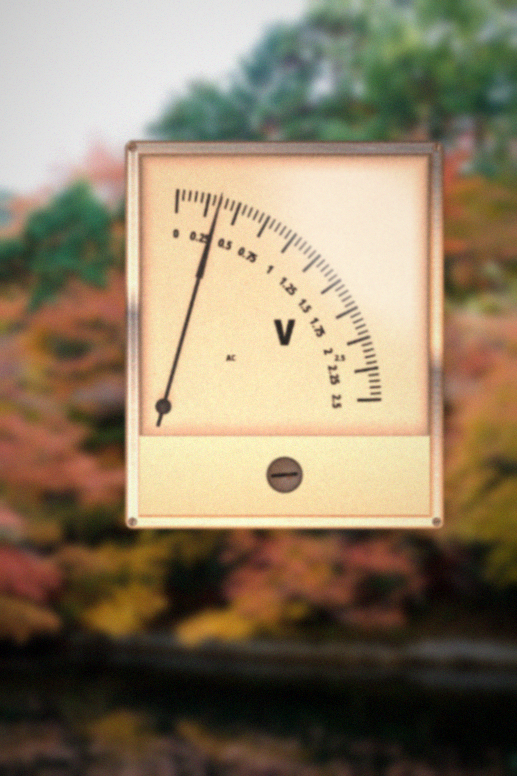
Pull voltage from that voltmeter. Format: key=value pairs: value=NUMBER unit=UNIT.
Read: value=0.35 unit=V
